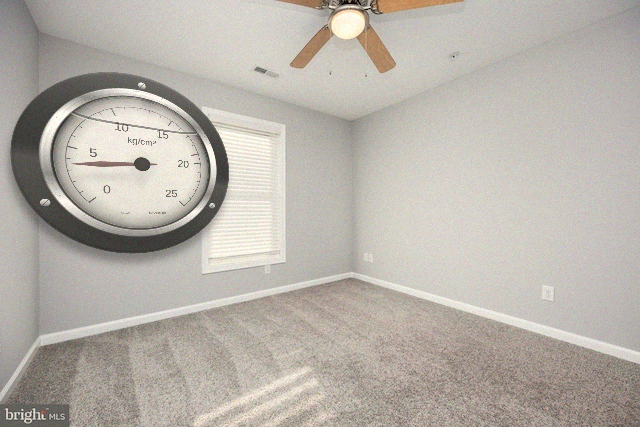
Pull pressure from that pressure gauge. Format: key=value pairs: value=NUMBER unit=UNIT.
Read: value=3.5 unit=kg/cm²
